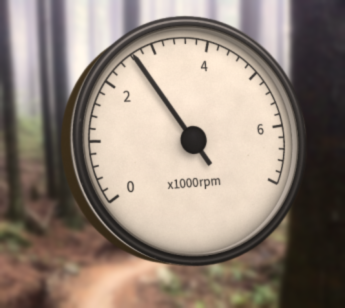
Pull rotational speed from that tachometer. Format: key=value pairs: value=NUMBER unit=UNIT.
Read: value=2600 unit=rpm
